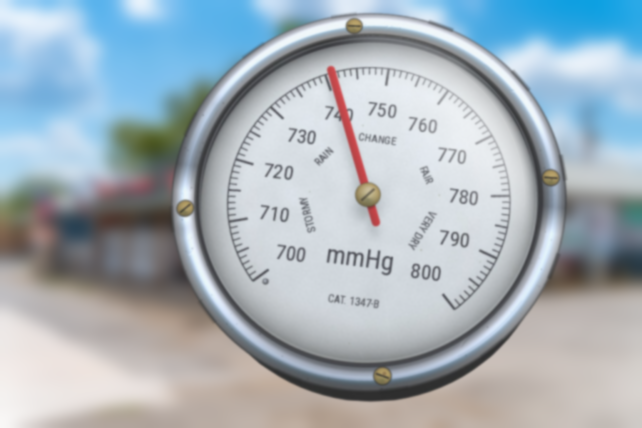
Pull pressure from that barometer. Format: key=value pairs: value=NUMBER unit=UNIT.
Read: value=741 unit=mmHg
